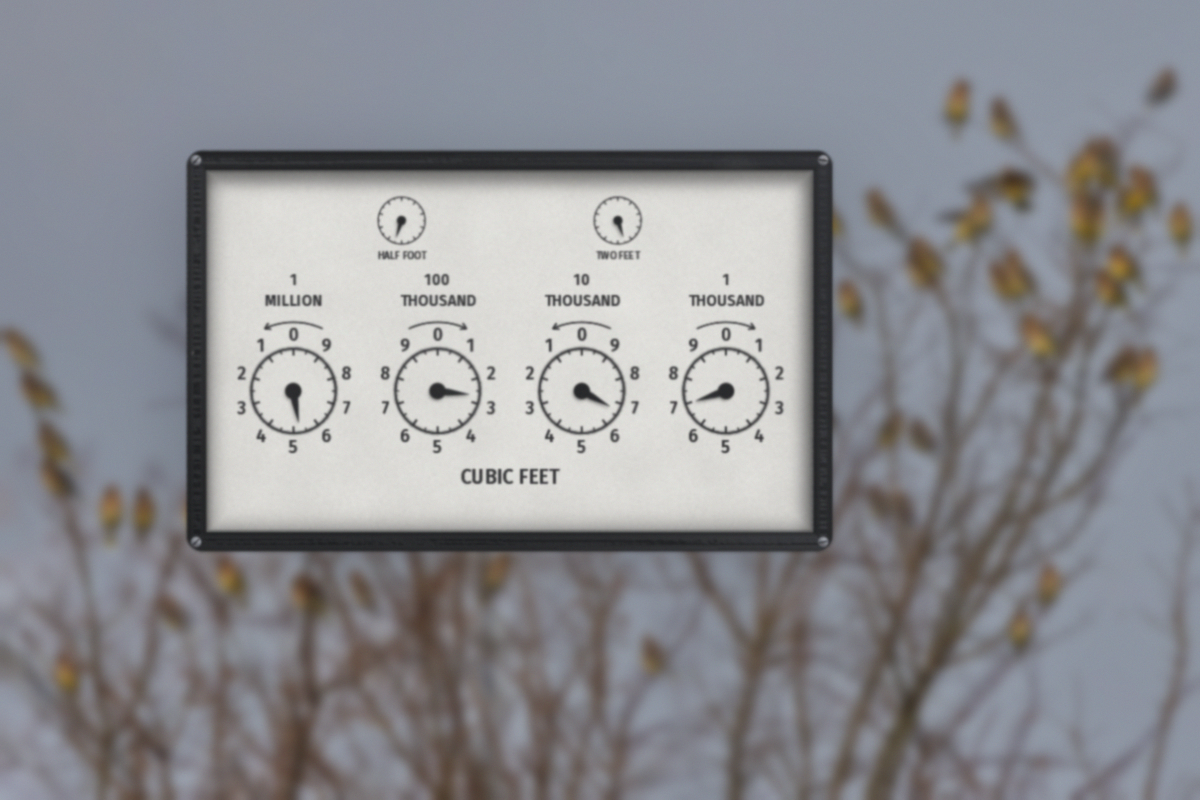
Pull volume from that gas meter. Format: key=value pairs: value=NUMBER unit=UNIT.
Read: value=526700 unit=ft³
